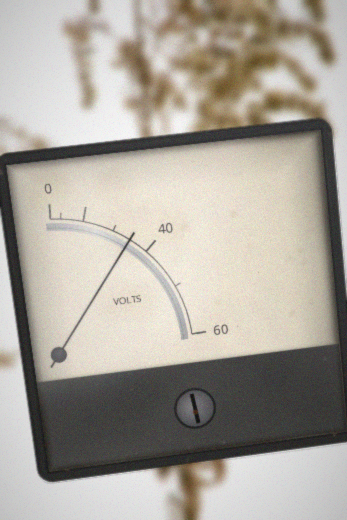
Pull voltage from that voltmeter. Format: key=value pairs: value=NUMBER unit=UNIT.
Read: value=35 unit=V
